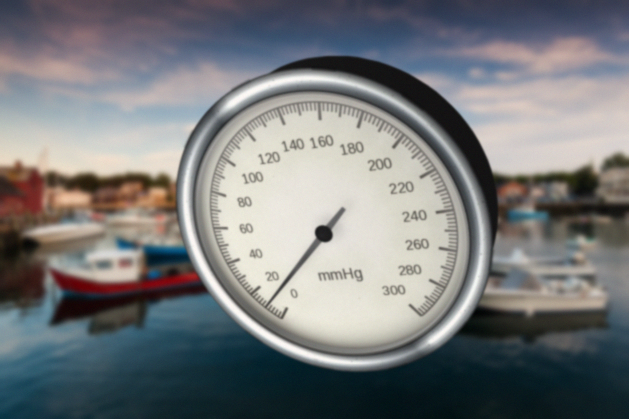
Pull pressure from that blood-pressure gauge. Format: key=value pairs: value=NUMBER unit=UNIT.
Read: value=10 unit=mmHg
